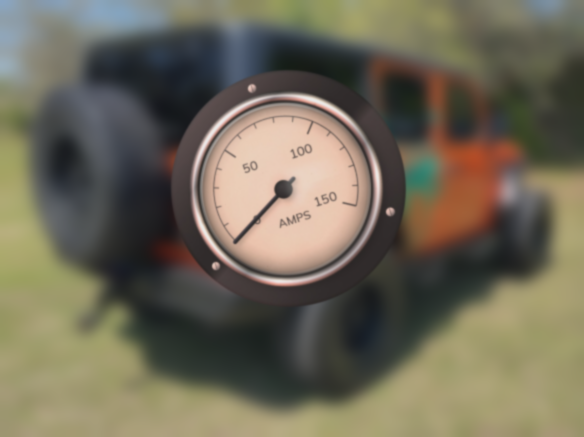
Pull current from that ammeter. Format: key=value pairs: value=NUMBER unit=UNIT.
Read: value=0 unit=A
